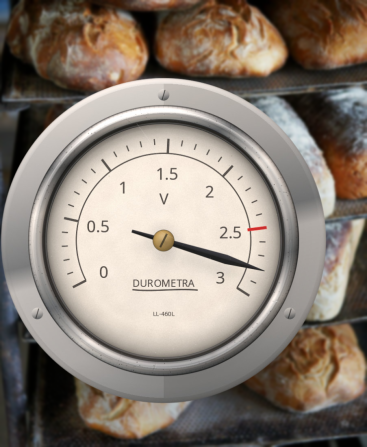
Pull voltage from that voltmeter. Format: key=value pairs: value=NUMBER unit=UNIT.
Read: value=2.8 unit=V
